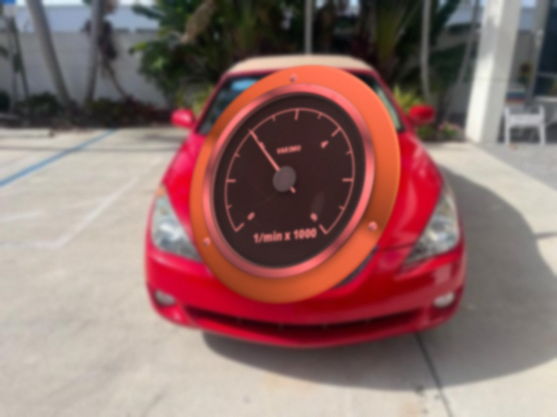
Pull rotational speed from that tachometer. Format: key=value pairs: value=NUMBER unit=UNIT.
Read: value=2000 unit=rpm
